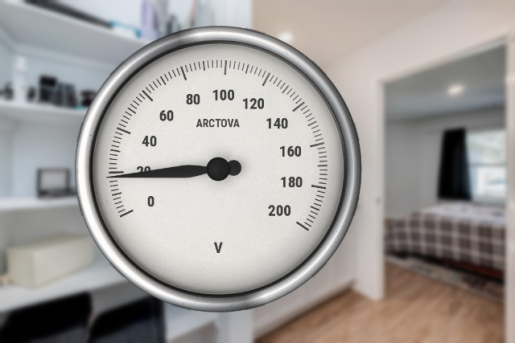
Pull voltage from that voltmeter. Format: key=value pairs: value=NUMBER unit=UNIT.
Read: value=18 unit=V
